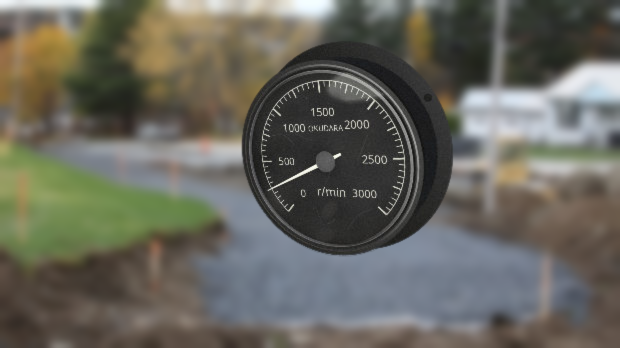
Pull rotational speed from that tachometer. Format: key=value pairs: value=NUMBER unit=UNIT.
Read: value=250 unit=rpm
